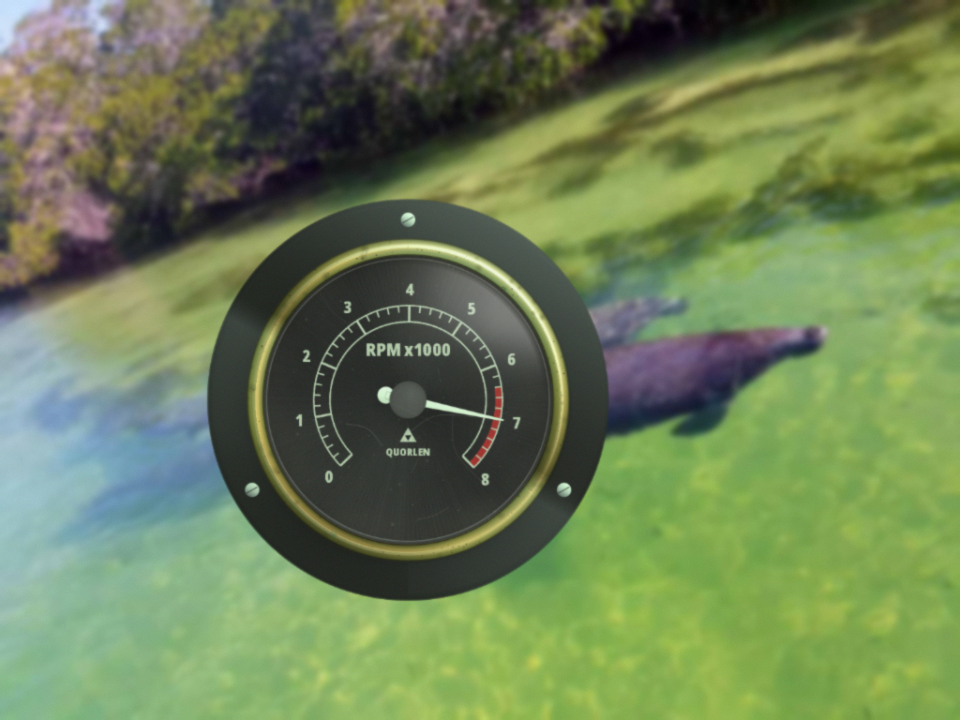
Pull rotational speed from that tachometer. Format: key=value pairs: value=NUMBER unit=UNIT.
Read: value=7000 unit=rpm
